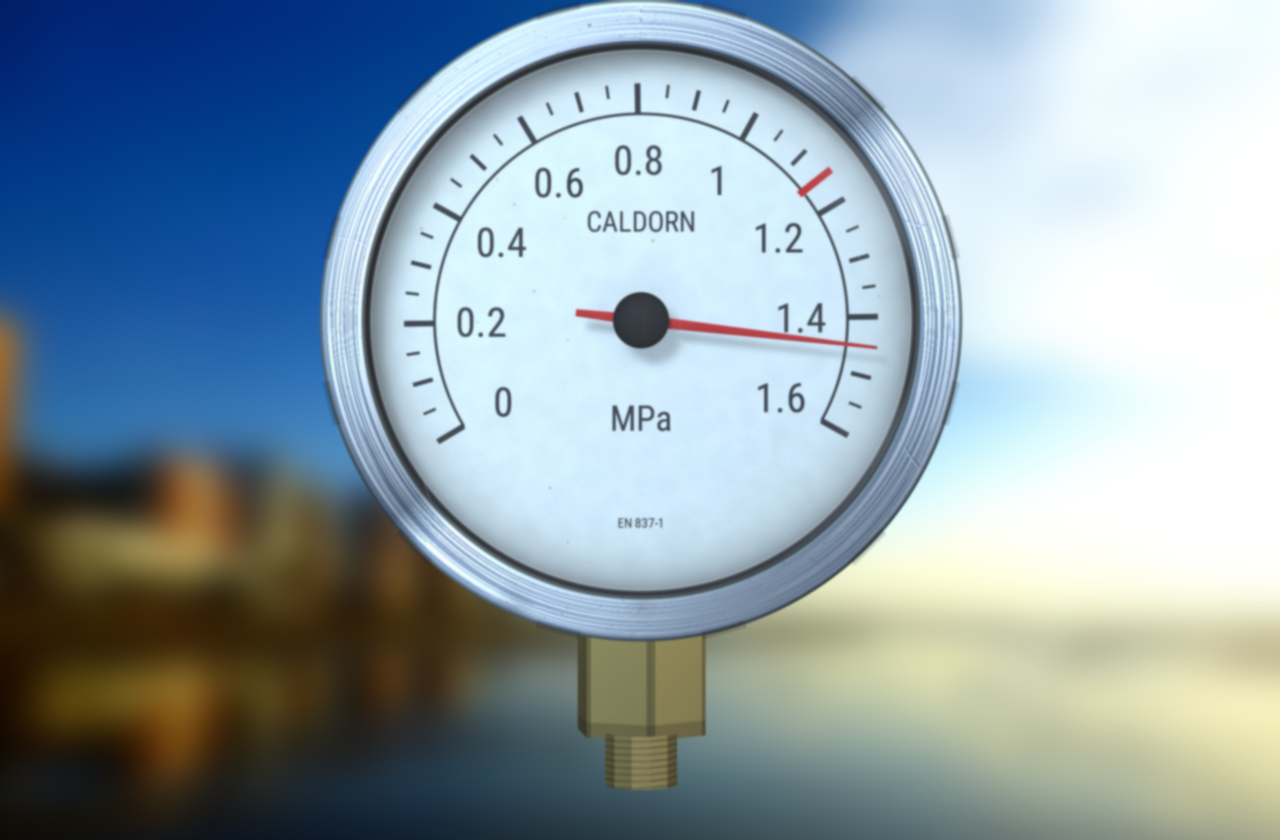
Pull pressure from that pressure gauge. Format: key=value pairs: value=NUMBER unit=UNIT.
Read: value=1.45 unit=MPa
